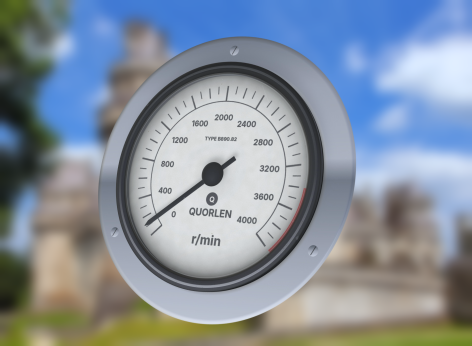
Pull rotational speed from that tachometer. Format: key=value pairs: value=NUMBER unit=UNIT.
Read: value=100 unit=rpm
